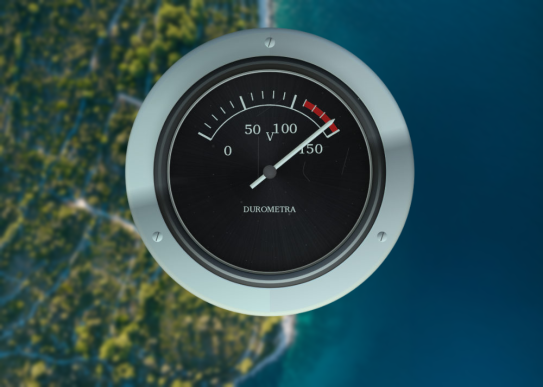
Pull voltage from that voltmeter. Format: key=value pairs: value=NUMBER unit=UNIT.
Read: value=140 unit=V
